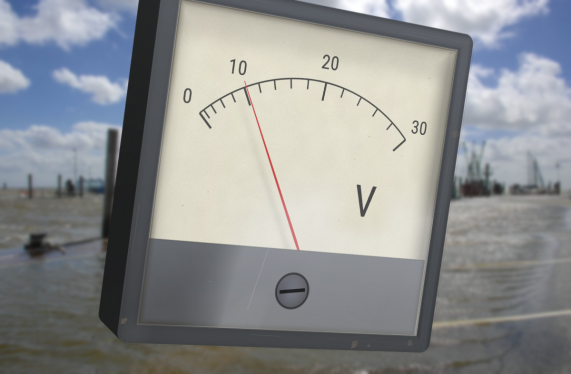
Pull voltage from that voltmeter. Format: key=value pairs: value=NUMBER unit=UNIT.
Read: value=10 unit=V
